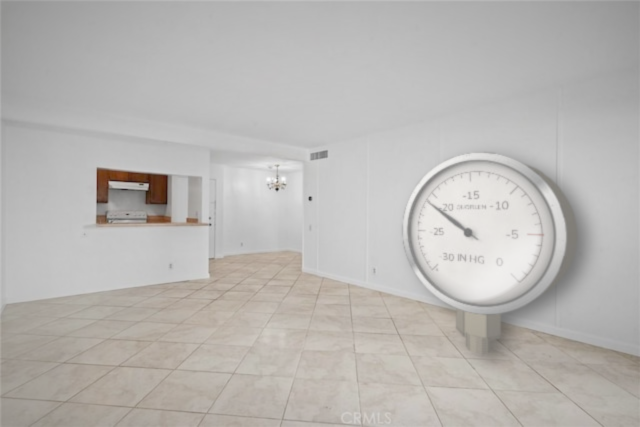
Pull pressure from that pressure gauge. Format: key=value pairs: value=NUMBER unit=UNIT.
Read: value=-21 unit=inHg
